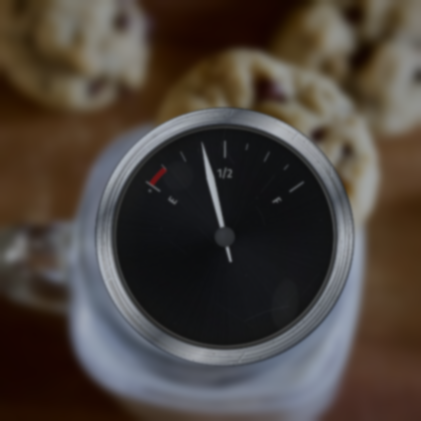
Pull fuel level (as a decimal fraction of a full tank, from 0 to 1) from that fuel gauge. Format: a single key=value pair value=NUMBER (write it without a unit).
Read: value=0.375
